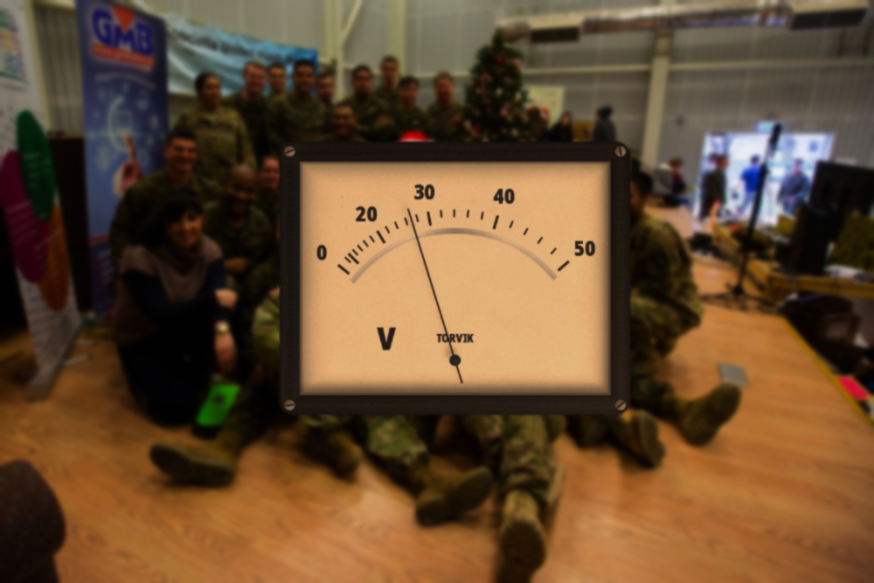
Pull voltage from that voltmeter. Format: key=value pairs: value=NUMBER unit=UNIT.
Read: value=27 unit=V
